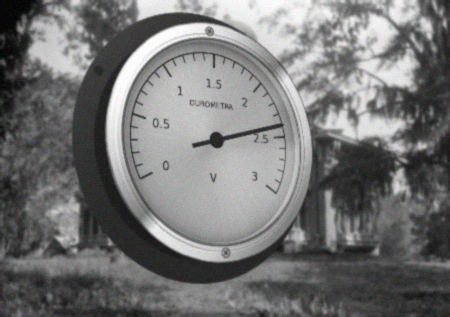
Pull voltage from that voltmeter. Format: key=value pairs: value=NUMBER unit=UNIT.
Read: value=2.4 unit=V
